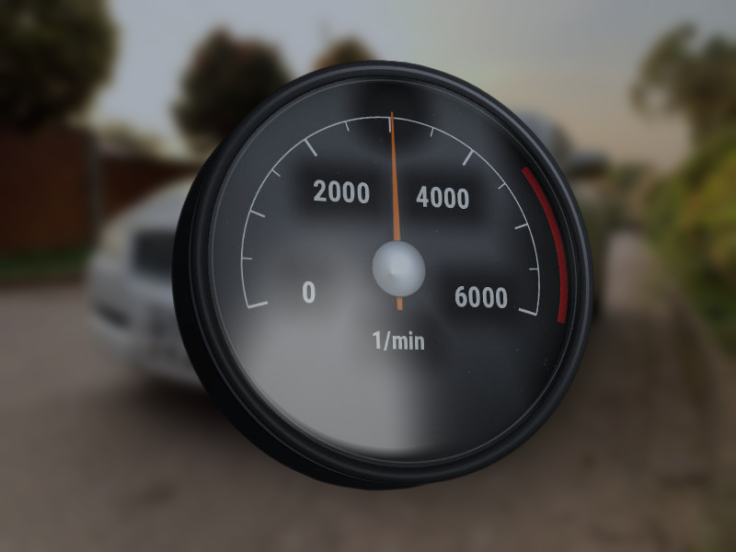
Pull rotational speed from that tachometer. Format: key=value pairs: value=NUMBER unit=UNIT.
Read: value=3000 unit=rpm
